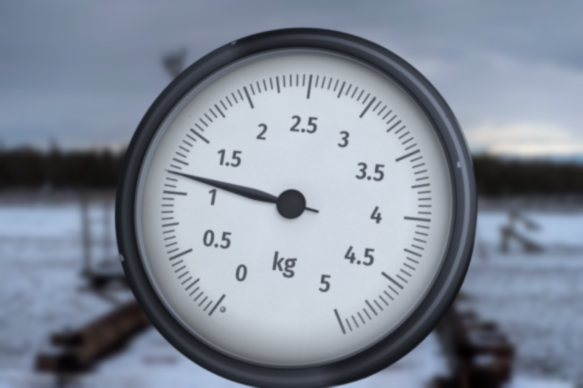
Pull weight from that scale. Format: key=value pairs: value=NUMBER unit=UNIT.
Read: value=1.15 unit=kg
